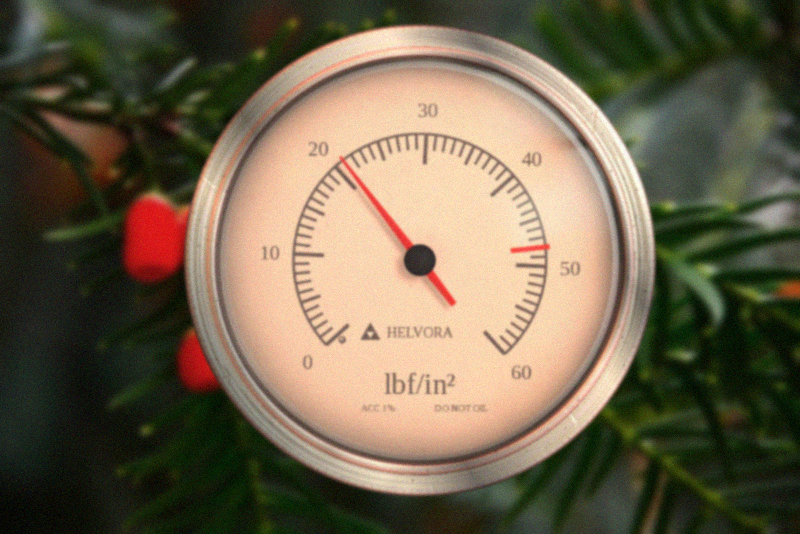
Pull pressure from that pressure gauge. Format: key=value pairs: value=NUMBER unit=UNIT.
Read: value=21 unit=psi
